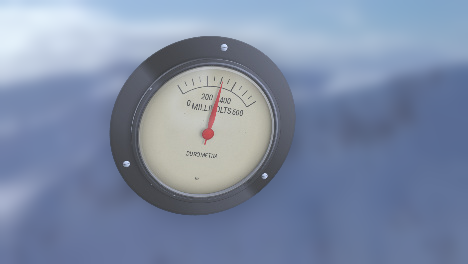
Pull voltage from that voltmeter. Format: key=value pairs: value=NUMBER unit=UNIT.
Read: value=300 unit=mV
